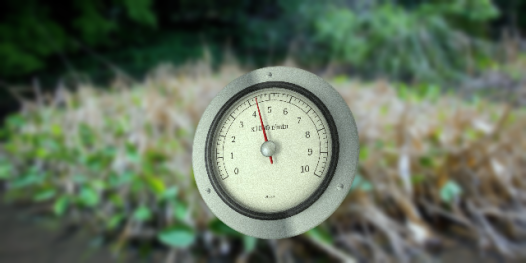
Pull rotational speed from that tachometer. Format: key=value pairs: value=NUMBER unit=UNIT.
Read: value=4400 unit=rpm
